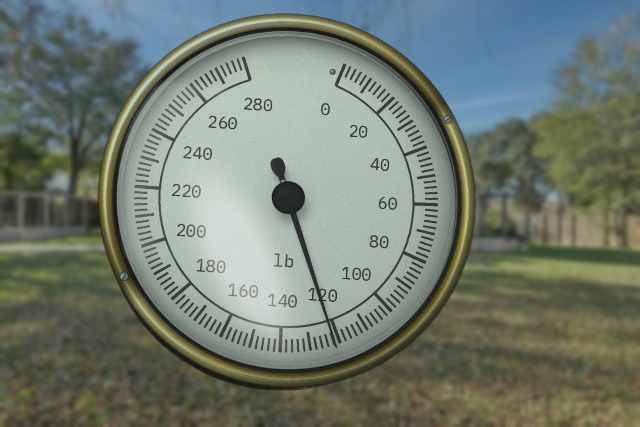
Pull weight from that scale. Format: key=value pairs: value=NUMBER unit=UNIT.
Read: value=122 unit=lb
